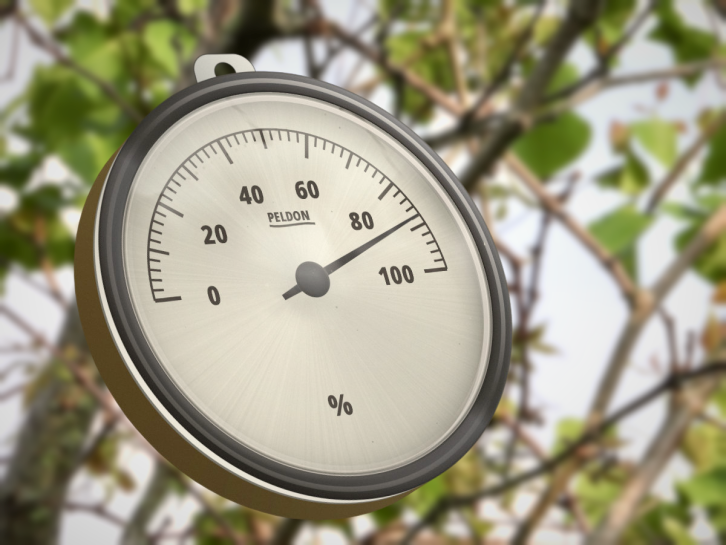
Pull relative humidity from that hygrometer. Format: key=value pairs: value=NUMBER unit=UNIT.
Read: value=88 unit=%
